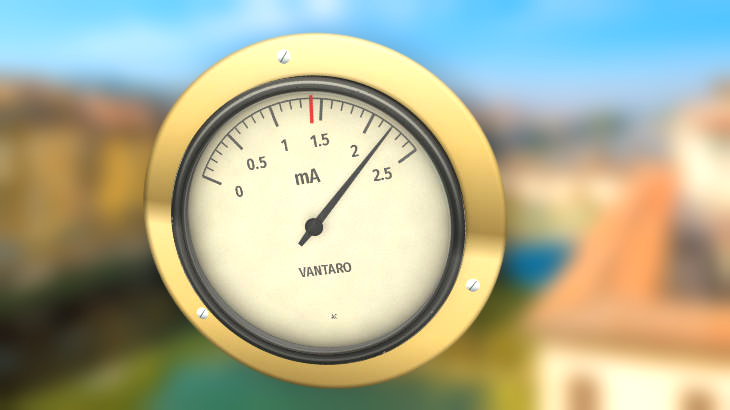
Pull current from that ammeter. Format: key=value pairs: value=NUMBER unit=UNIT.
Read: value=2.2 unit=mA
